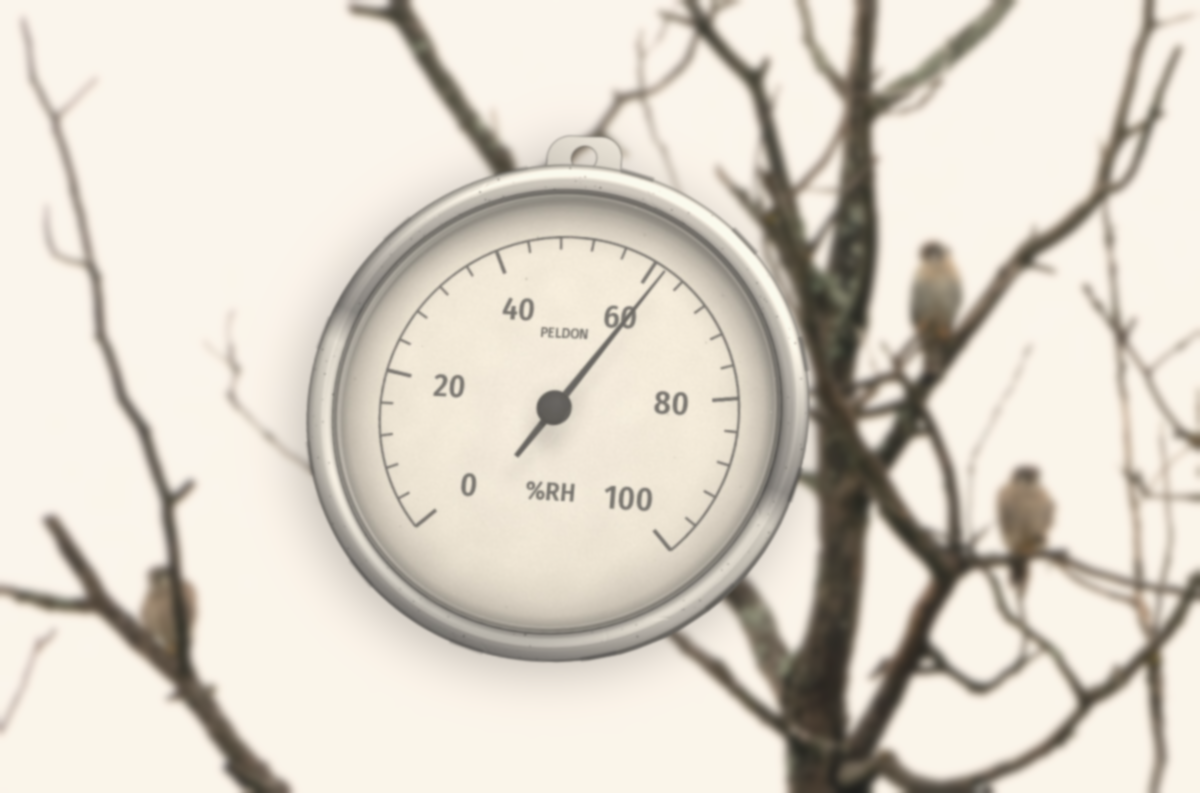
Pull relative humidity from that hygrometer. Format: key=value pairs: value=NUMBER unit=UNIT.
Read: value=62 unit=%
